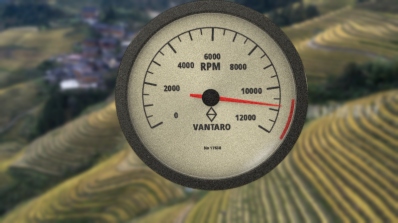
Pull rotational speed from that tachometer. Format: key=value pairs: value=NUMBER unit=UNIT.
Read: value=10750 unit=rpm
